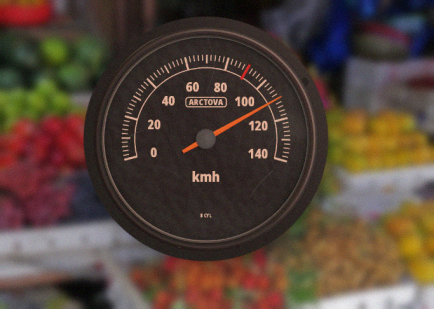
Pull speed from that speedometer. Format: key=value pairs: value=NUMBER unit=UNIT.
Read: value=110 unit=km/h
